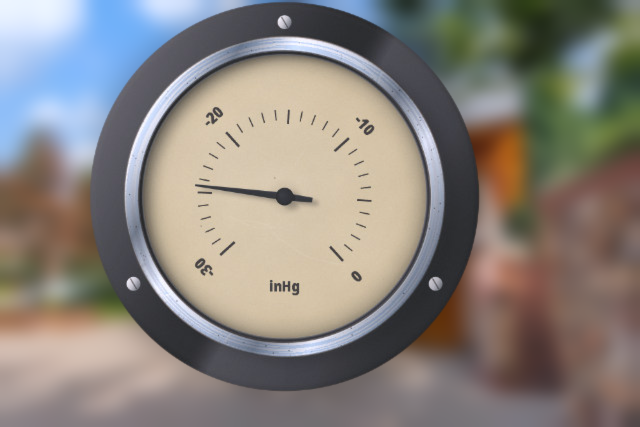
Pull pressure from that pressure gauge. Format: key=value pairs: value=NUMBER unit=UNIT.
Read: value=-24.5 unit=inHg
